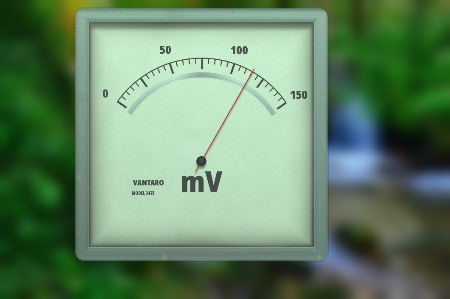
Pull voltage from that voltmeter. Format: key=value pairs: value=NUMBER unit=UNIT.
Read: value=115 unit=mV
